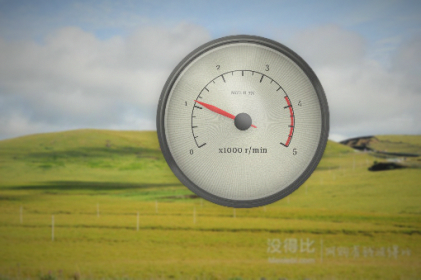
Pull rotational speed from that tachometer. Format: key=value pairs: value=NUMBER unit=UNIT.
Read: value=1125 unit=rpm
